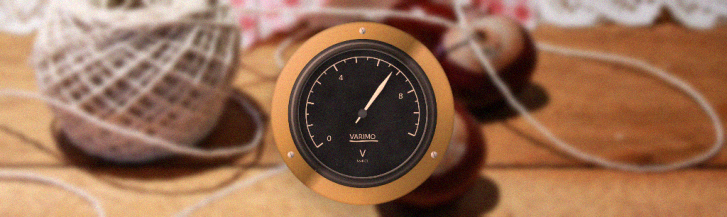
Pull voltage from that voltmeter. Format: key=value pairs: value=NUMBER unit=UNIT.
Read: value=6.75 unit=V
